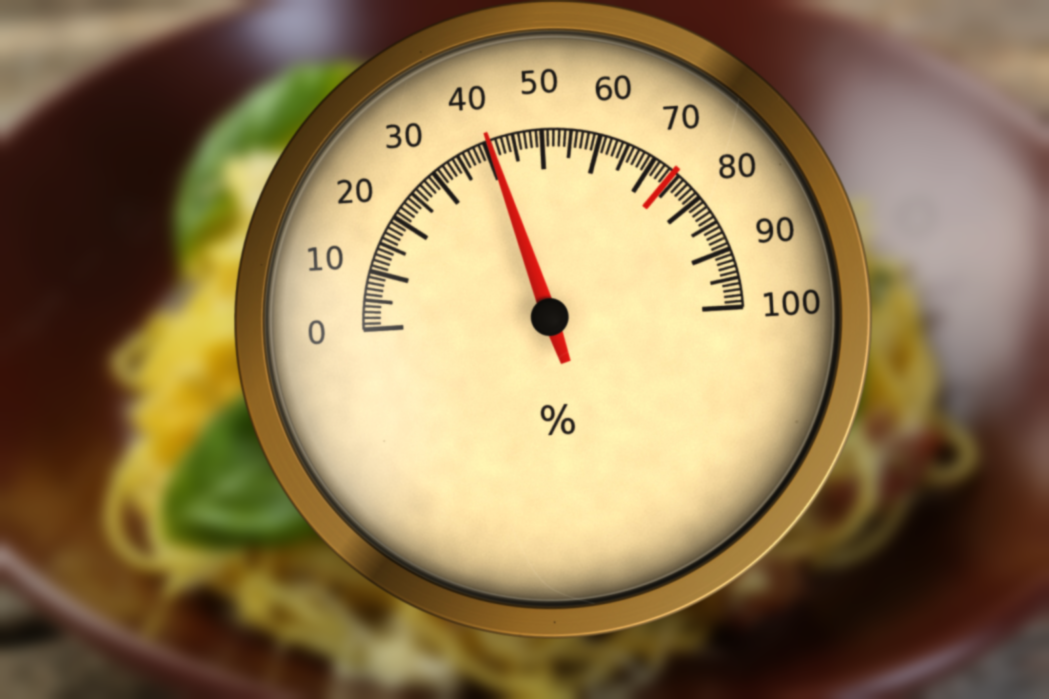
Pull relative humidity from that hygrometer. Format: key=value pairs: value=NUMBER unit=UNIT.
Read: value=41 unit=%
